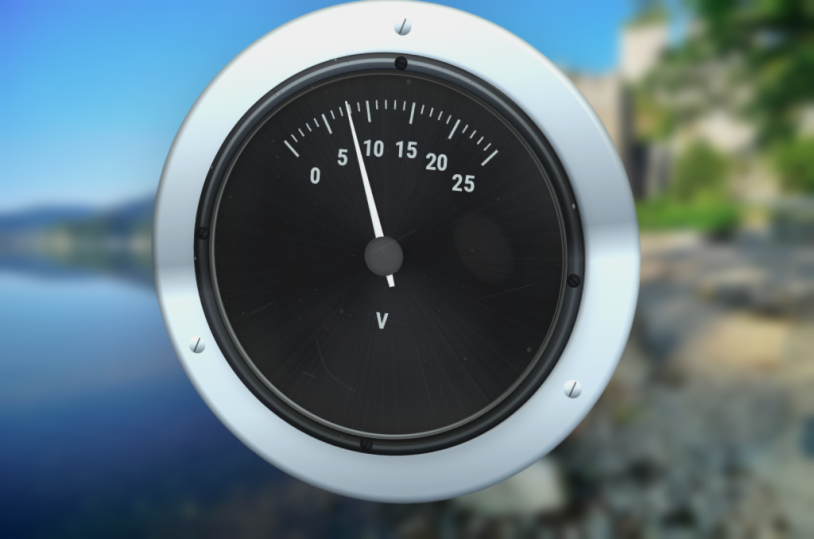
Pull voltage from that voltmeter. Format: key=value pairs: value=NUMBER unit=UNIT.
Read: value=8 unit=V
